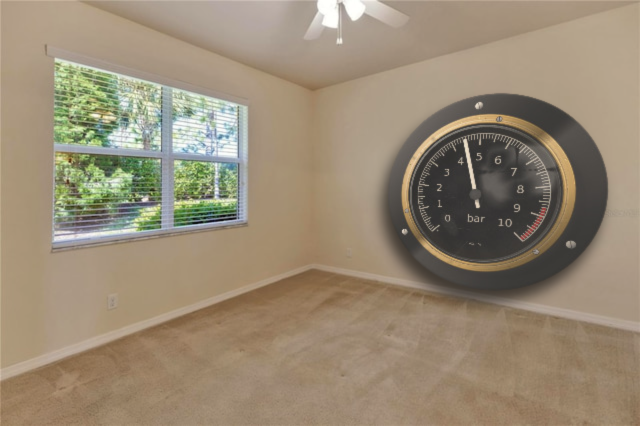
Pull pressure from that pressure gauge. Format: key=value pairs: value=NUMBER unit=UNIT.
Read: value=4.5 unit=bar
